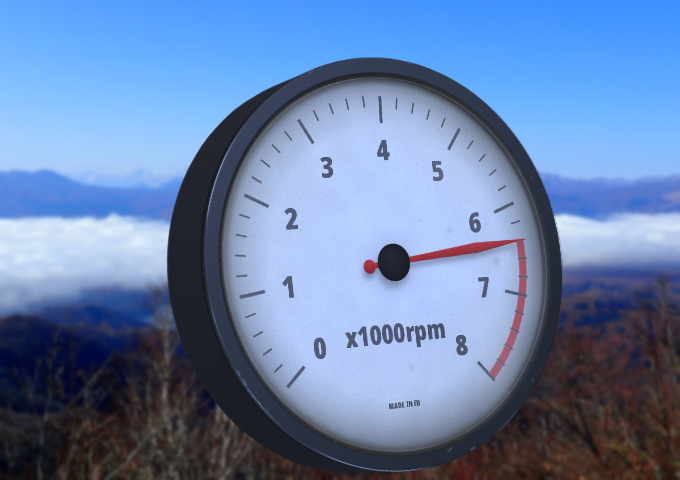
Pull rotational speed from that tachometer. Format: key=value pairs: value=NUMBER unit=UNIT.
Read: value=6400 unit=rpm
